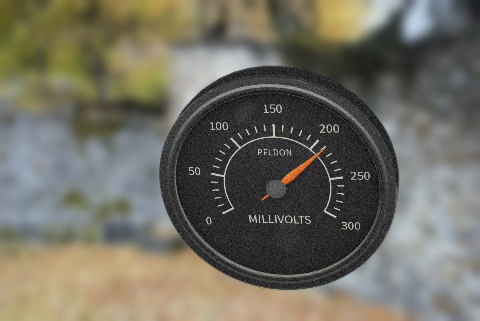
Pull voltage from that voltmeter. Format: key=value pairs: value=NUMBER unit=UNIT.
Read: value=210 unit=mV
